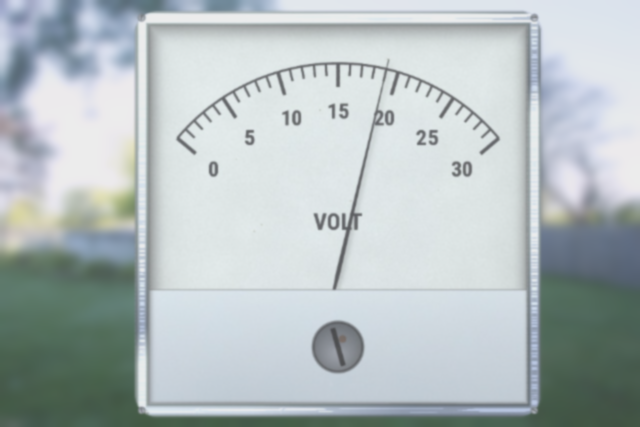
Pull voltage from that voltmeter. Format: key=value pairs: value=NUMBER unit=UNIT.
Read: value=19 unit=V
